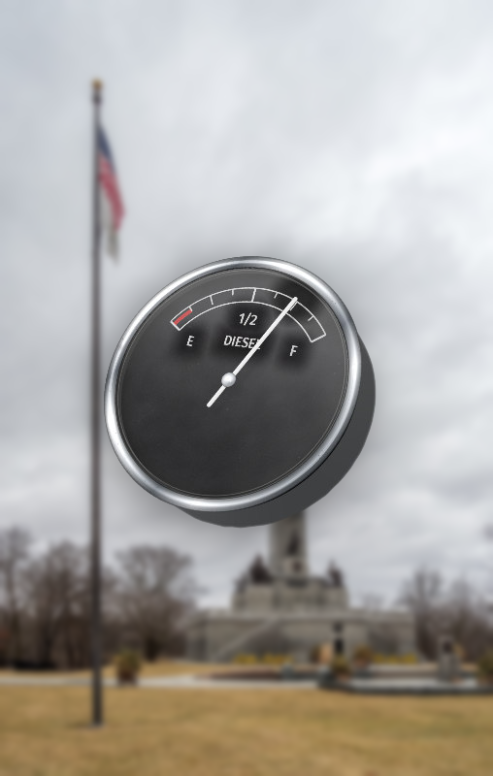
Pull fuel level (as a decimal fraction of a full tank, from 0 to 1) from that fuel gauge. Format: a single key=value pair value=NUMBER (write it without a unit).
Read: value=0.75
